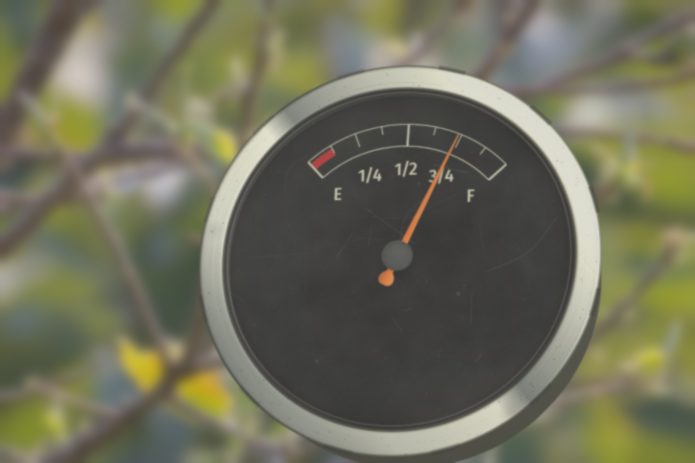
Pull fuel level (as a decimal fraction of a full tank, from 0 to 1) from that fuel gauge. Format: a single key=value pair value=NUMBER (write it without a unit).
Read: value=0.75
